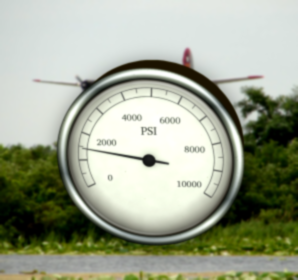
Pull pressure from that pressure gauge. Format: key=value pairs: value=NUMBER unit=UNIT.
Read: value=1500 unit=psi
